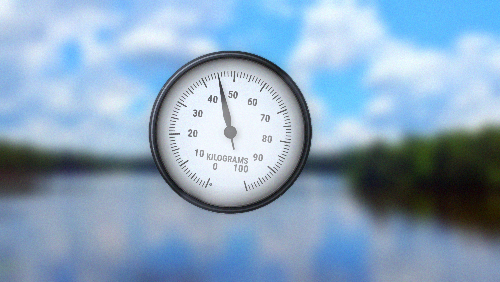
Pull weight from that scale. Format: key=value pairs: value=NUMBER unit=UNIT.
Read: value=45 unit=kg
